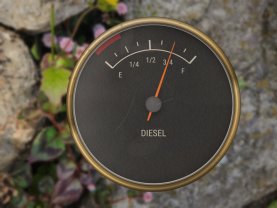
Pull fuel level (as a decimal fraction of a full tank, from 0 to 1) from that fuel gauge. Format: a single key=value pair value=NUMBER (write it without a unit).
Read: value=0.75
